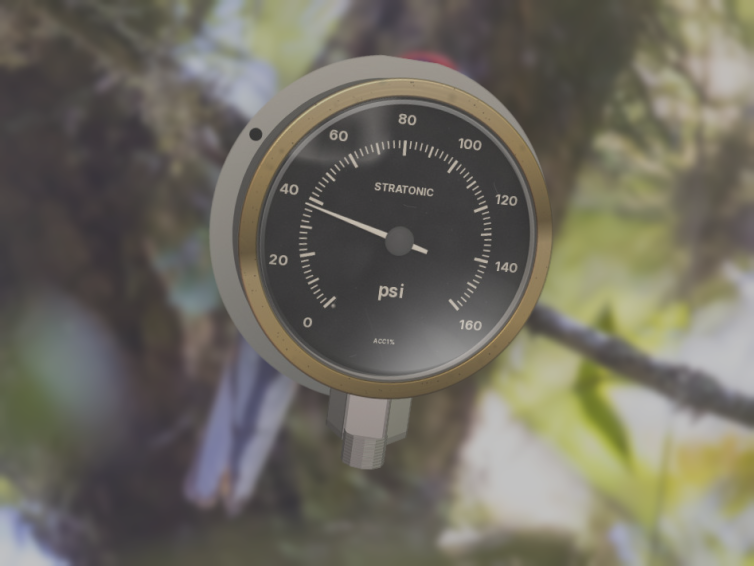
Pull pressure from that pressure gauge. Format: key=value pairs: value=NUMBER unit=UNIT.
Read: value=38 unit=psi
